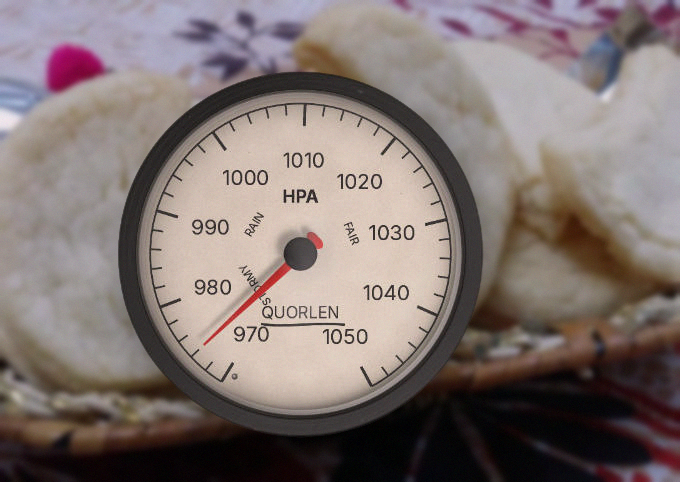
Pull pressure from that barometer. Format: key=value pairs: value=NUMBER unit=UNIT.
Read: value=974 unit=hPa
